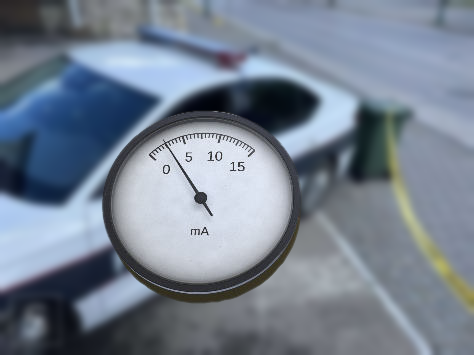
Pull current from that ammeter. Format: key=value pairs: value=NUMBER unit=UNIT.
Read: value=2.5 unit=mA
